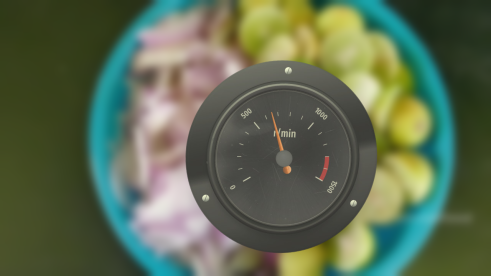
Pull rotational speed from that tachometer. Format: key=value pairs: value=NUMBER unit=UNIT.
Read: value=650 unit=rpm
